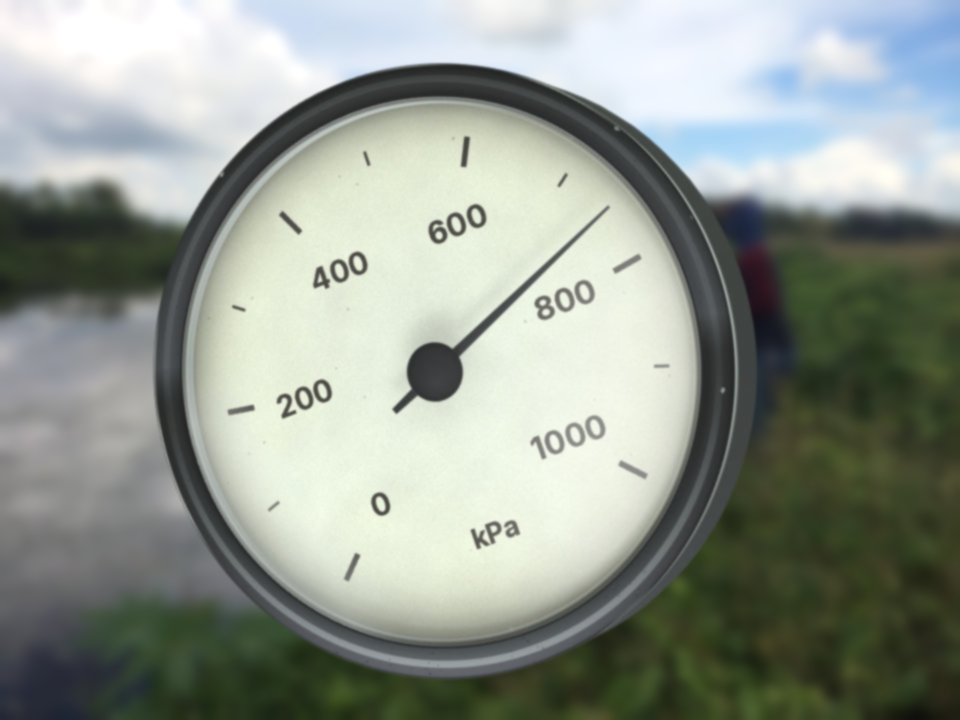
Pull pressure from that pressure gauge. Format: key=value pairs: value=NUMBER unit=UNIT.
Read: value=750 unit=kPa
